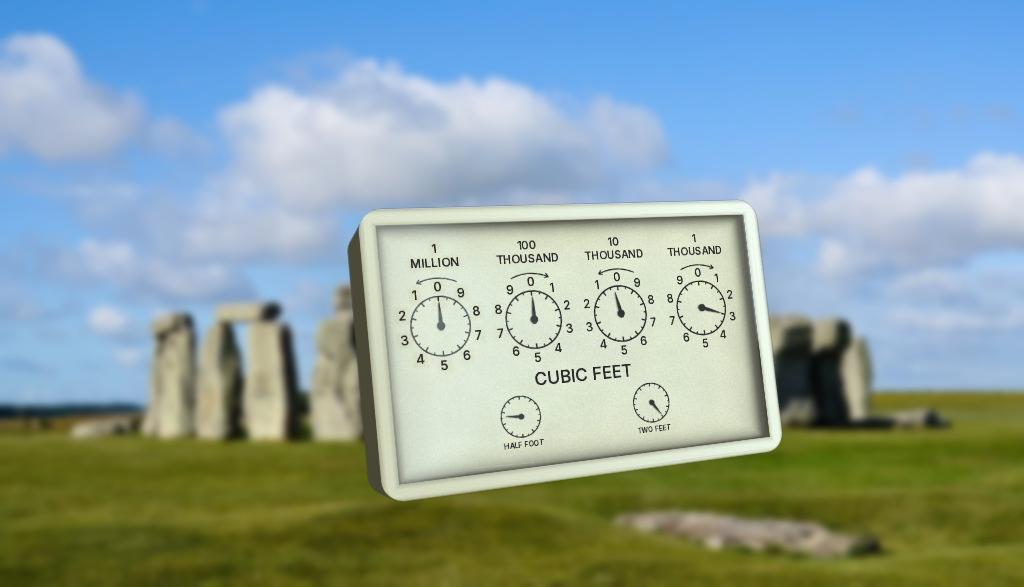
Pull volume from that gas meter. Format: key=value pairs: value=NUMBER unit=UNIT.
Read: value=300 unit=ft³
